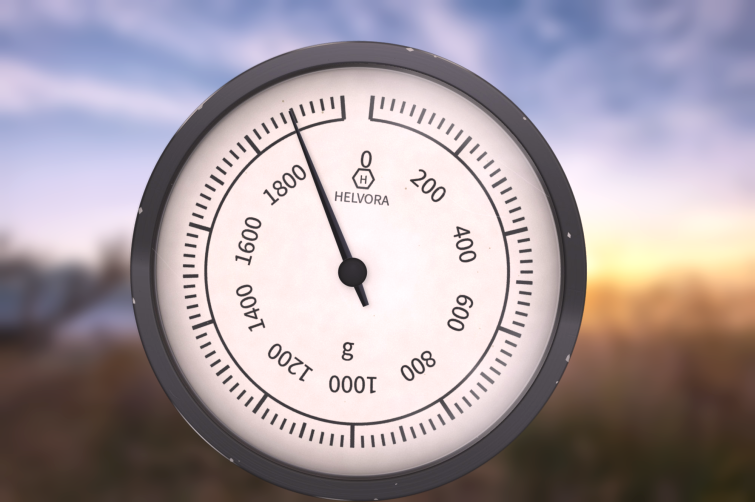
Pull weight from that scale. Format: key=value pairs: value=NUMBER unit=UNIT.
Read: value=1900 unit=g
